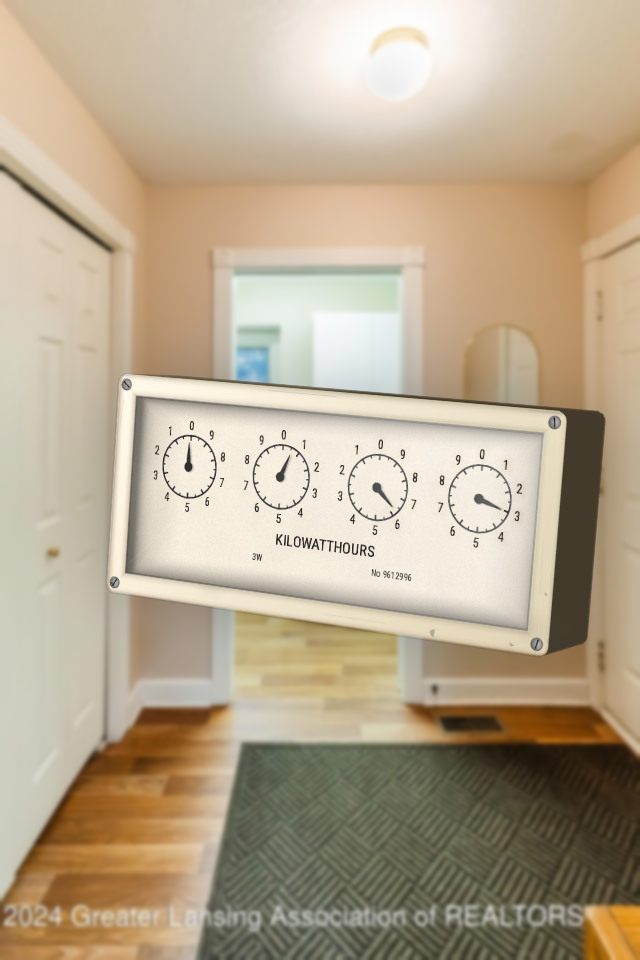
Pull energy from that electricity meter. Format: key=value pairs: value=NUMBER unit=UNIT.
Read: value=63 unit=kWh
